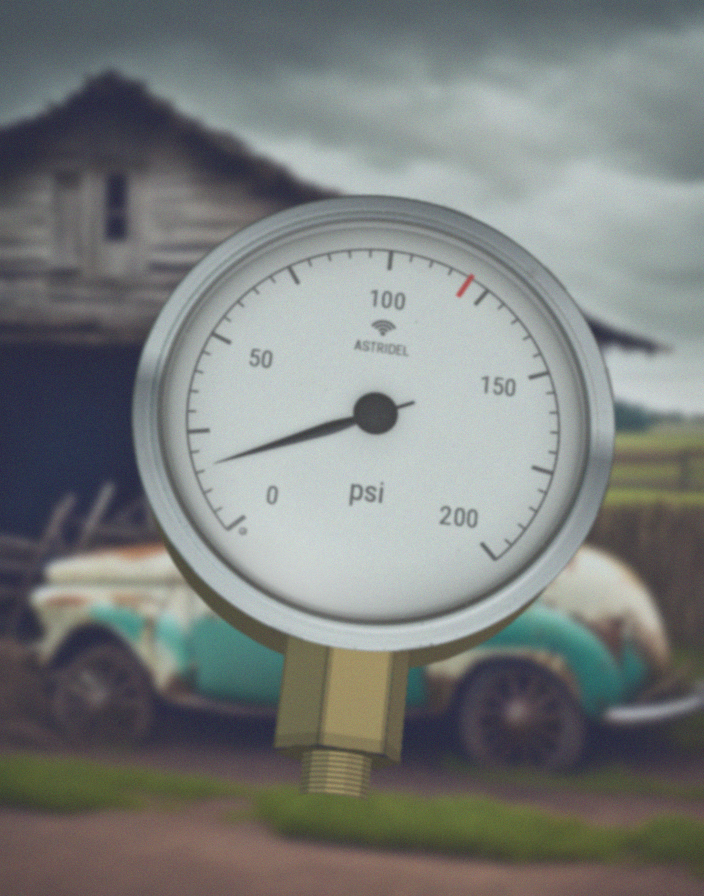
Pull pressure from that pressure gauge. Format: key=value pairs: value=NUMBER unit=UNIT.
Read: value=15 unit=psi
